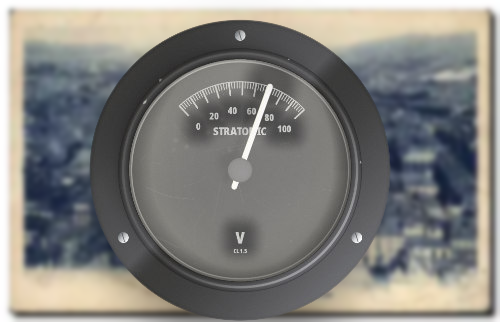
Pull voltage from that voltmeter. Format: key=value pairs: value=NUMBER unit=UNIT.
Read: value=70 unit=V
